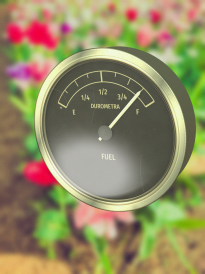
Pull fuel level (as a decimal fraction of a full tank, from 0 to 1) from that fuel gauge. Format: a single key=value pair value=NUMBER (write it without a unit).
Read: value=0.875
